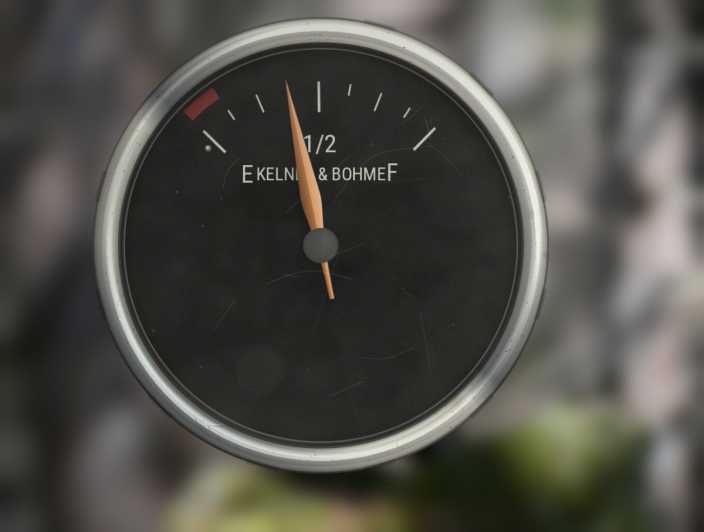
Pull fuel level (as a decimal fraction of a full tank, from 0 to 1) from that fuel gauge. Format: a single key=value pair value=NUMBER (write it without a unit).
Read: value=0.375
